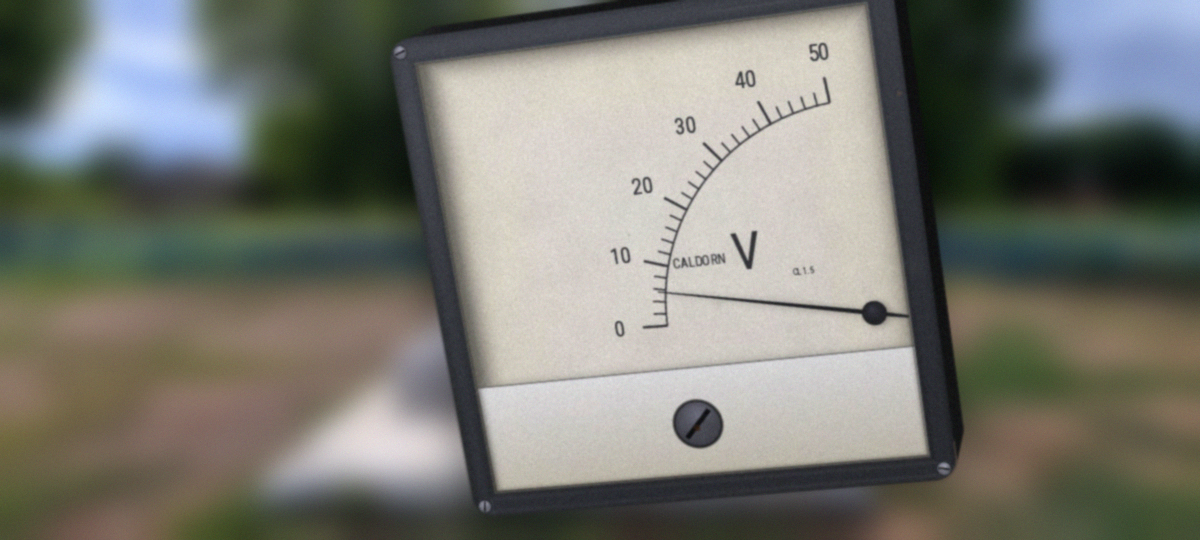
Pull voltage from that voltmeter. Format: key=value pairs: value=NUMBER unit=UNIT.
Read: value=6 unit=V
